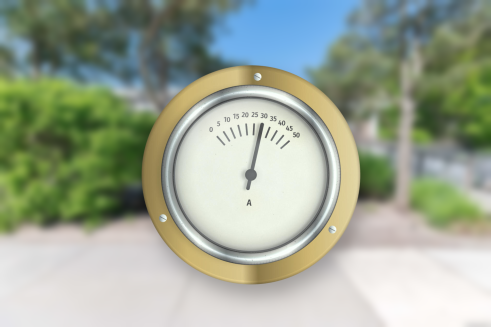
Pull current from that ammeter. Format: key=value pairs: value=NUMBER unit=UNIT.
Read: value=30 unit=A
